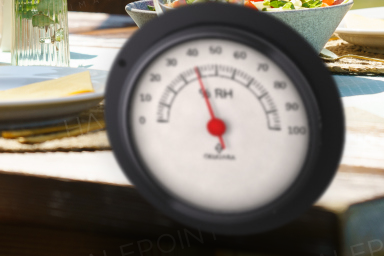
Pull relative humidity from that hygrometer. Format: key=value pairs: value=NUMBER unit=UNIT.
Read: value=40 unit=%
